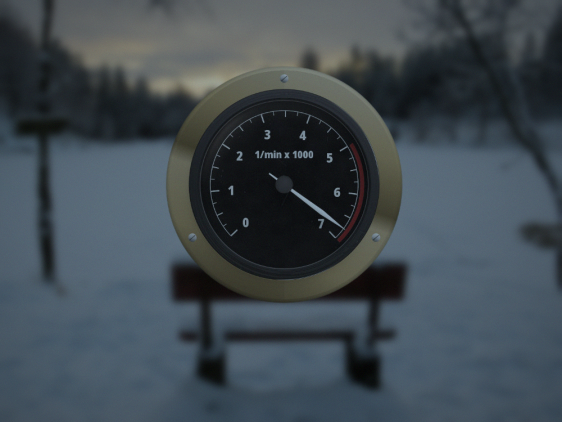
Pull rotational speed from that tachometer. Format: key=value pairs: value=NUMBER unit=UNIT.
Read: value=6750 unit=rpm
